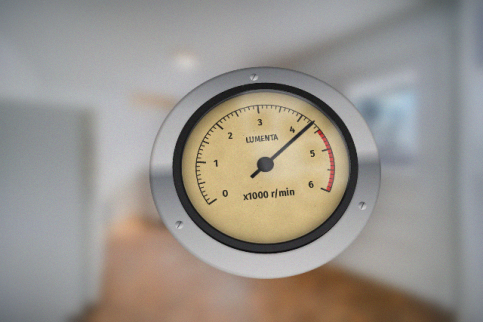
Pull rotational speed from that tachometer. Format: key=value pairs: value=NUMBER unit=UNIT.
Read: value=4300 unit=rpm
